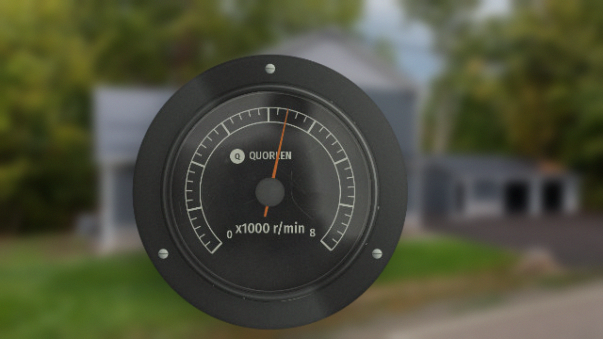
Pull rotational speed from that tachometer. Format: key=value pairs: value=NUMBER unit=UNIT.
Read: value=4400 unit=rpm
